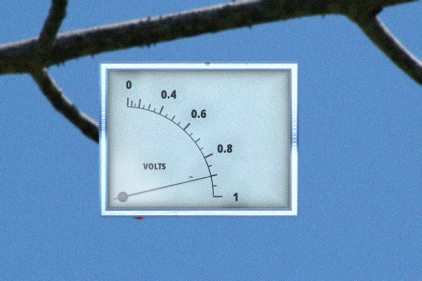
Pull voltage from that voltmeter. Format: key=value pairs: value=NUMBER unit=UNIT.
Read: value=0.9 unit=V
